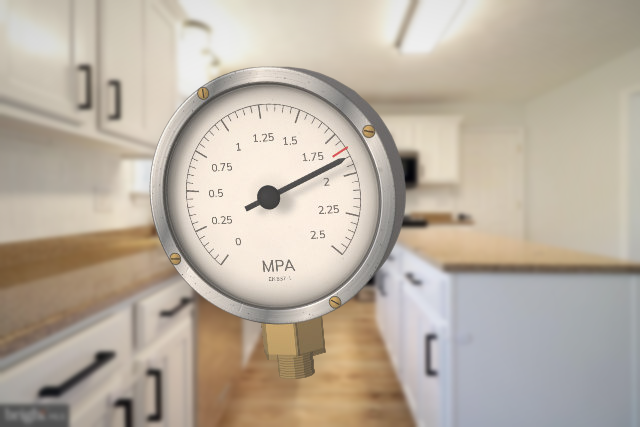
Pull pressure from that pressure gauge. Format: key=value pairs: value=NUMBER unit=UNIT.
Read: value=1.9 unit=MPa
